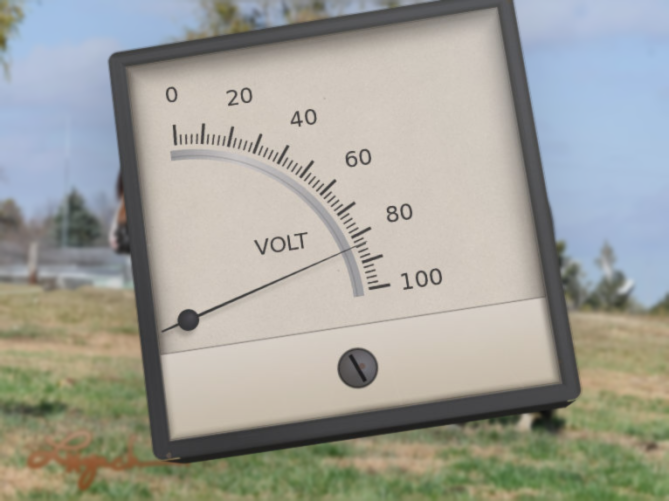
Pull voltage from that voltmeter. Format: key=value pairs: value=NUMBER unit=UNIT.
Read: value=84 unit=V
